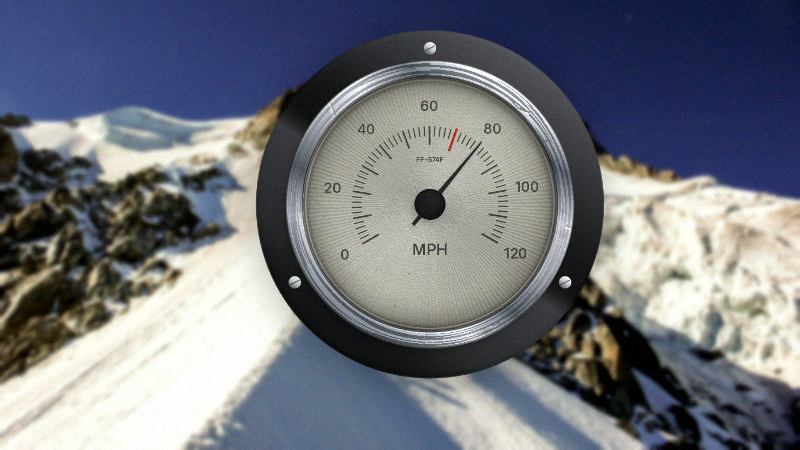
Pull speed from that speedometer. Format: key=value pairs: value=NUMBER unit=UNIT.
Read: value=80 unit=mph
